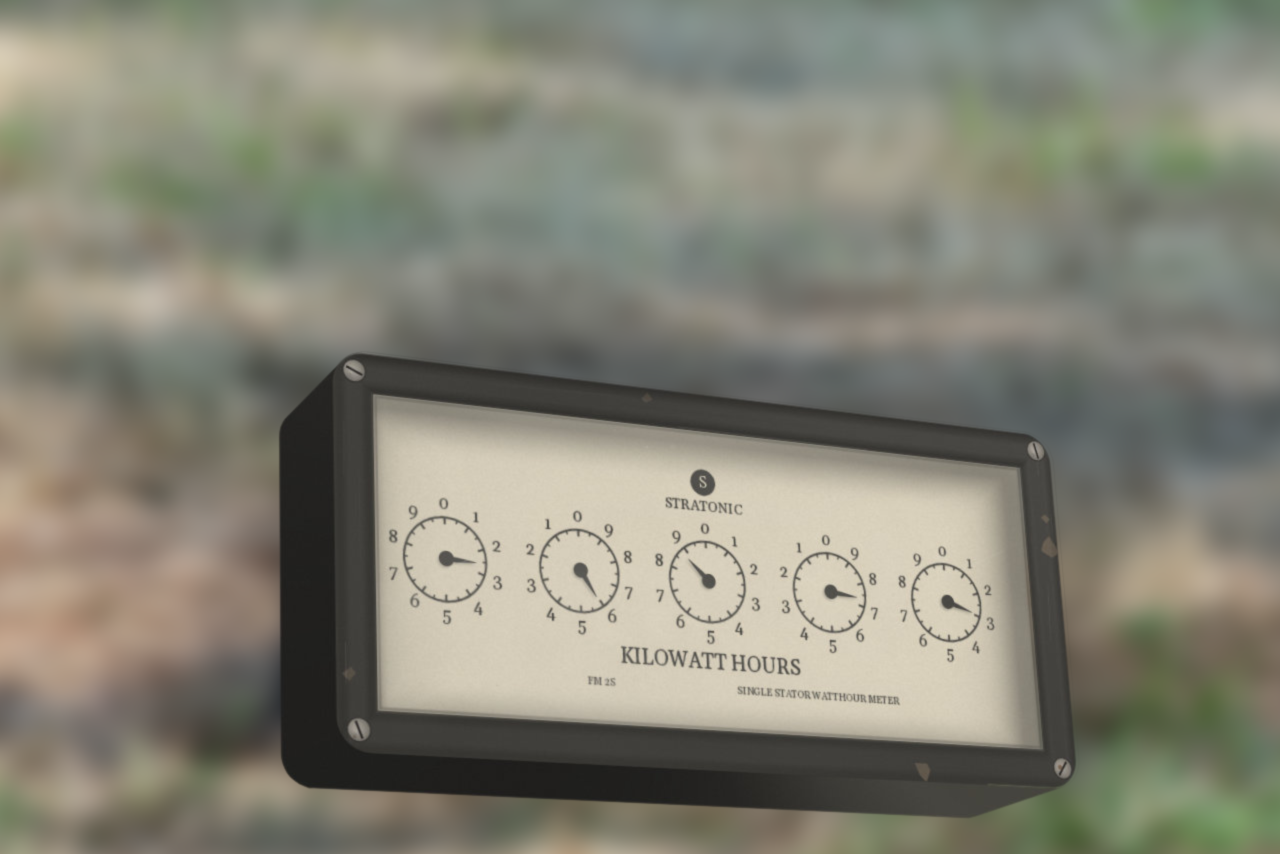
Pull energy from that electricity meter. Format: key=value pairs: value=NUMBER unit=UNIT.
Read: value=25873 unit=kWh
